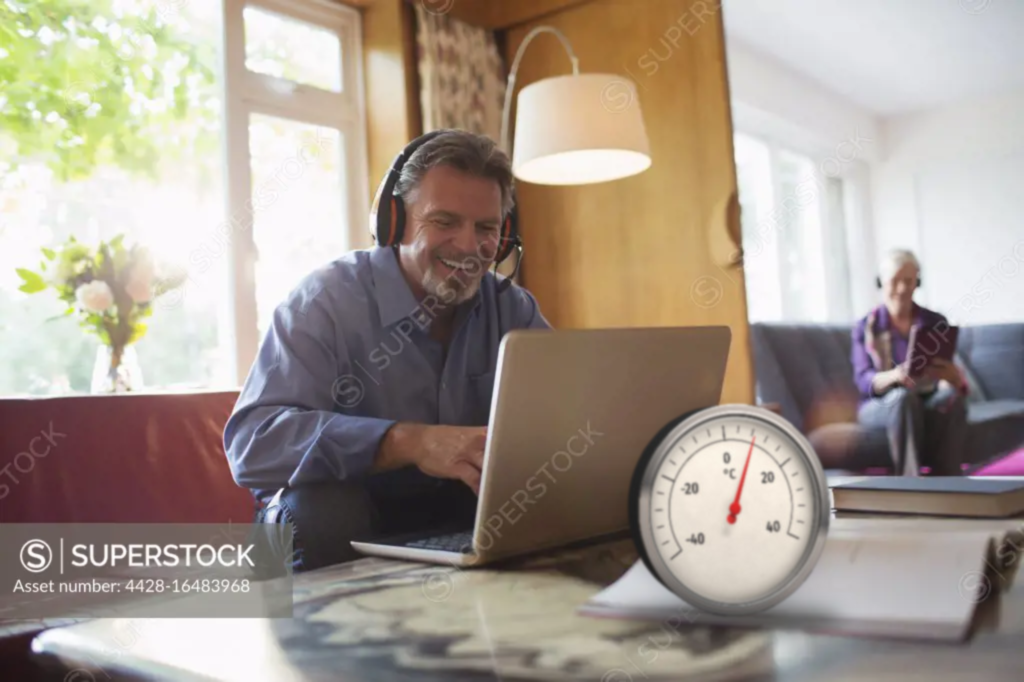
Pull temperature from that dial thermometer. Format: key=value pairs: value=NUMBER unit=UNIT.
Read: value=8 unit=°C
